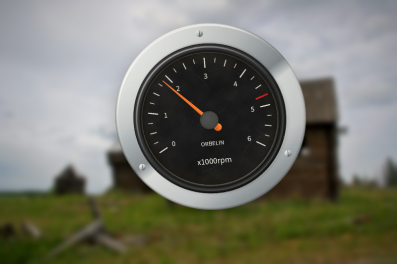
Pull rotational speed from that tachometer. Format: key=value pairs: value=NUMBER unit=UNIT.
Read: value=1875 unit=rpm
